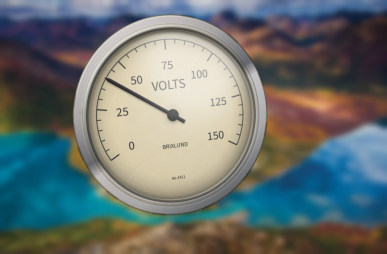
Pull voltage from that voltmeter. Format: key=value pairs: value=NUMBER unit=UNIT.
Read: value=40 unit=V
